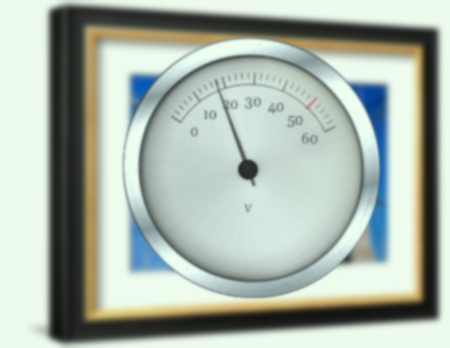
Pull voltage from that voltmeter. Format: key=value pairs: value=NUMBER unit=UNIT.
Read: value=18 unit=V
